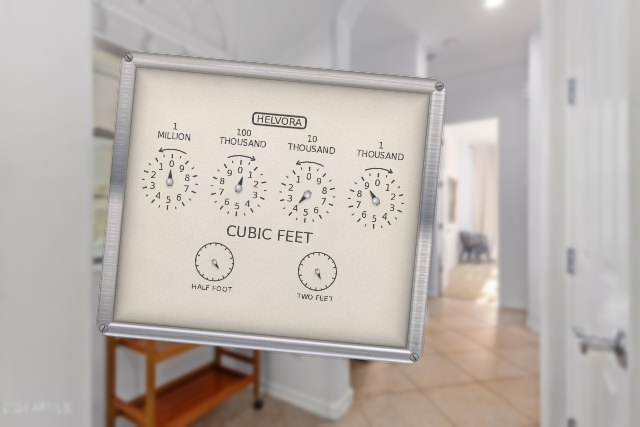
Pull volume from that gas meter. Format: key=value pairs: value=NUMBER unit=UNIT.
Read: value=3900 unit=ft³
